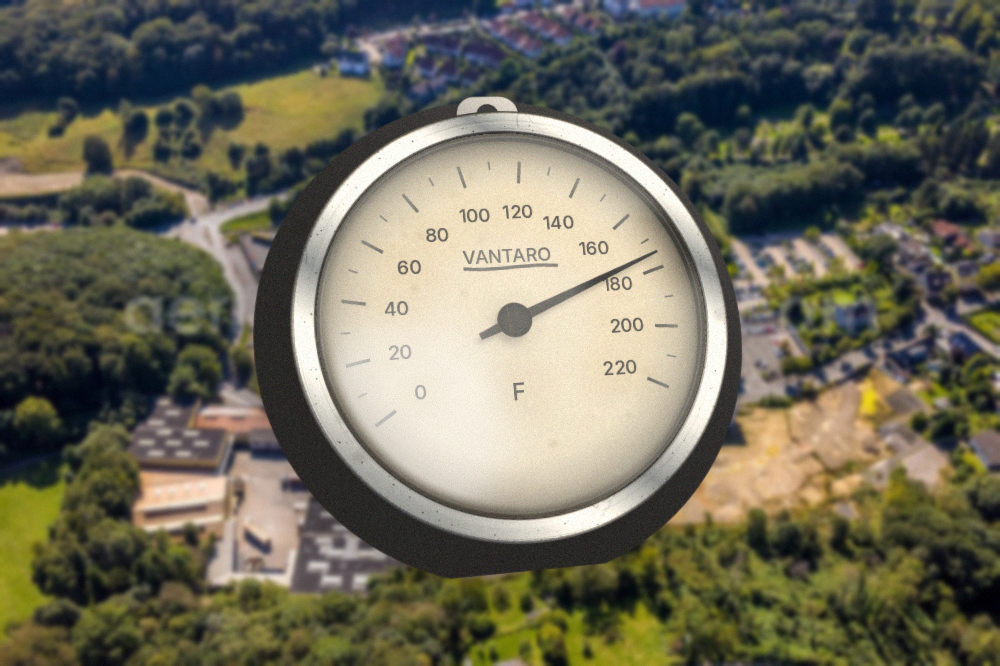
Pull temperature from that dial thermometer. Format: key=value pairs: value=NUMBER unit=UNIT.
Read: value=175 unit=°F
